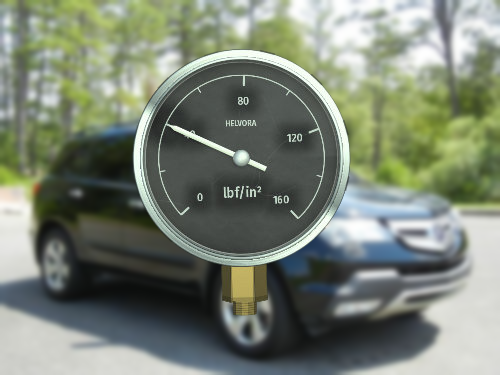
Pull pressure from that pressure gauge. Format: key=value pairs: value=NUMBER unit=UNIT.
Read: value=40 unit=psi
